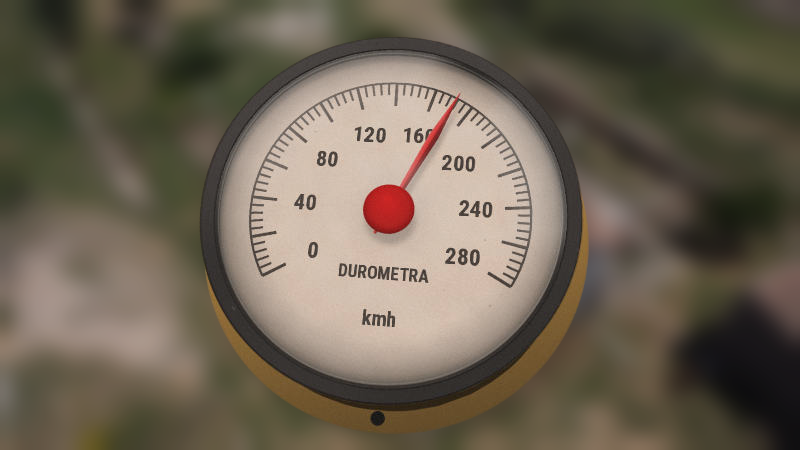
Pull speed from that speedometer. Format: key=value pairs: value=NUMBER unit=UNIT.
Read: value=172 unit=km/h
